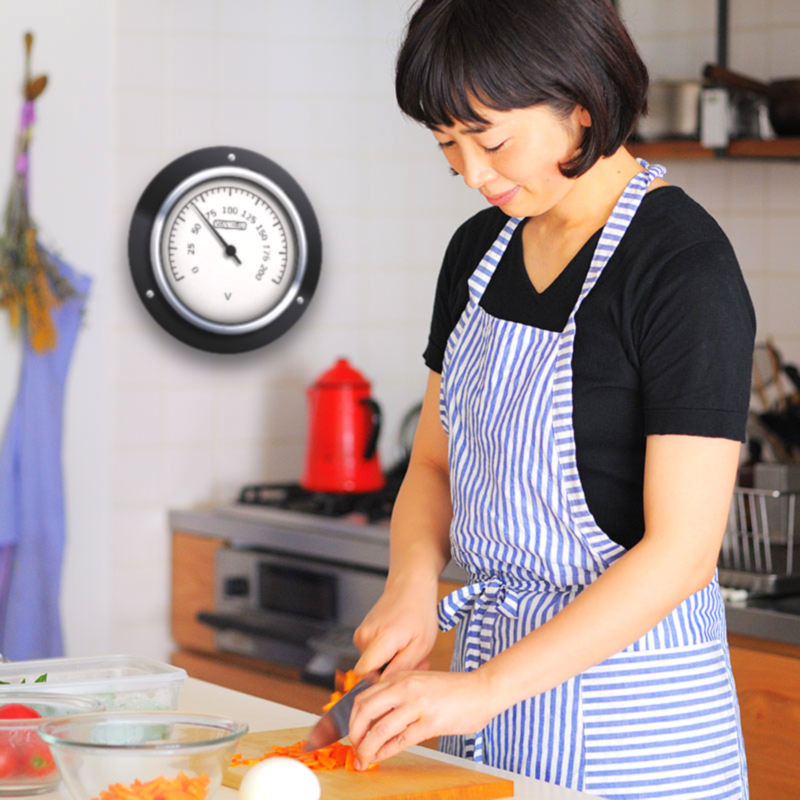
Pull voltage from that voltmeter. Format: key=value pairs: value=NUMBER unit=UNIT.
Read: value=65 unit=V
